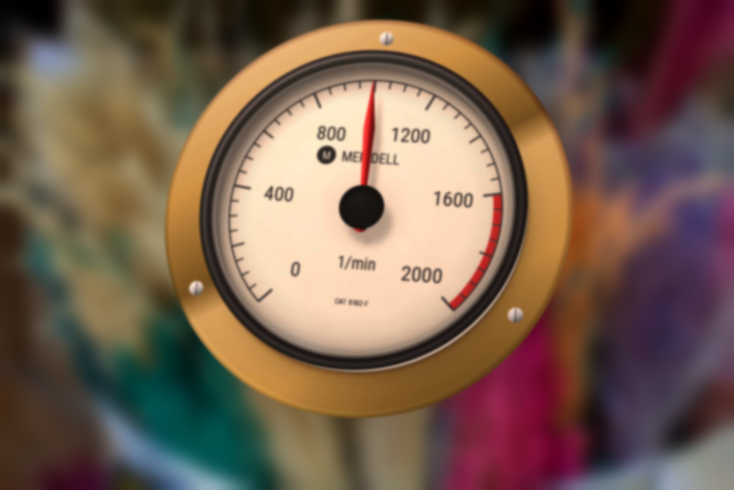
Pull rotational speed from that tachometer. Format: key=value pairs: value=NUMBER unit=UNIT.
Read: value=1000 unit=rpm
